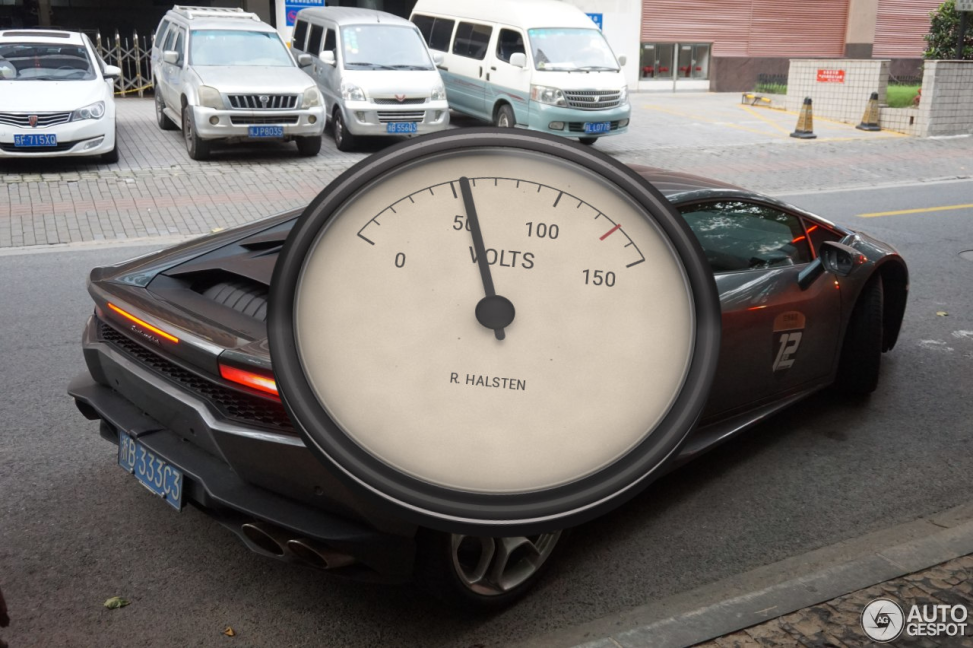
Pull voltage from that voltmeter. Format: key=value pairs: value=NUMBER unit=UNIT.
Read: value=55 unit=V
